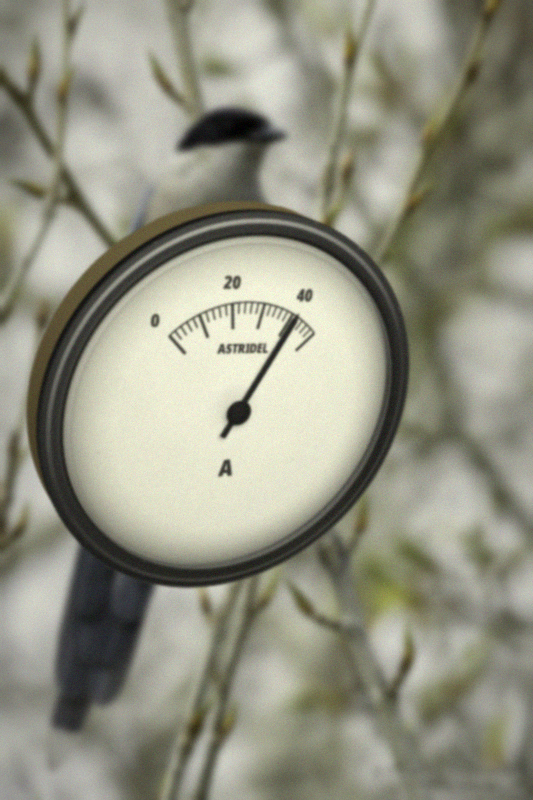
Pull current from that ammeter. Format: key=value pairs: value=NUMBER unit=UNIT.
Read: value=40 unit=A
